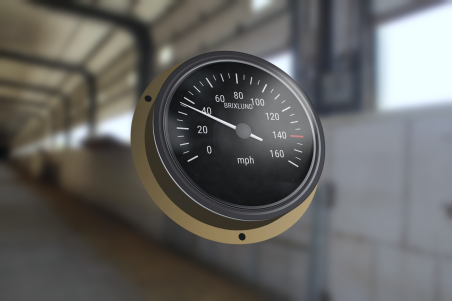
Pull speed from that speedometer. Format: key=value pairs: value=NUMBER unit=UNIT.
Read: value=35 unit=mph
